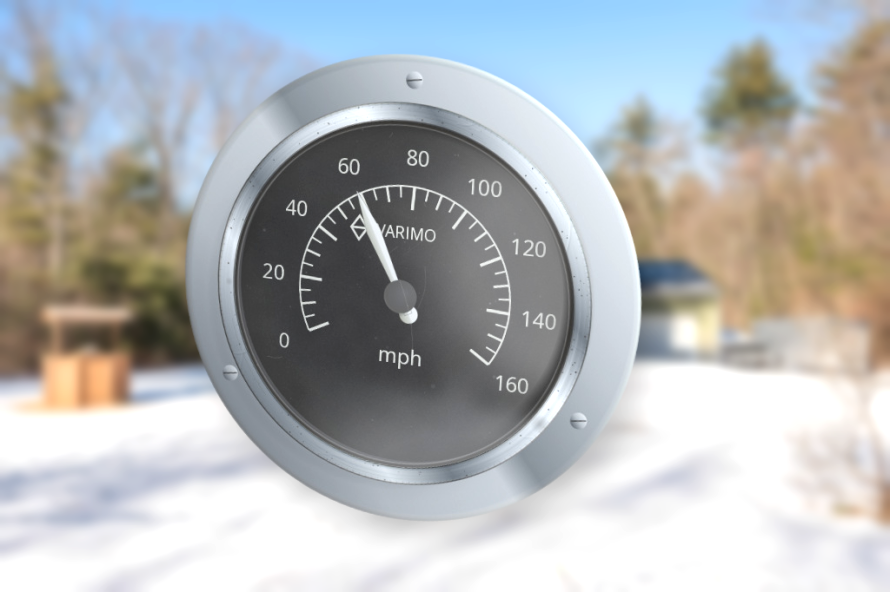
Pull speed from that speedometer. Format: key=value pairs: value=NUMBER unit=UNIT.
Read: value=60 unit=mph
